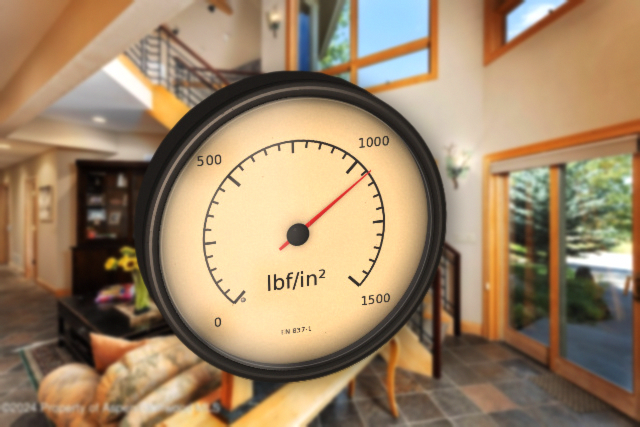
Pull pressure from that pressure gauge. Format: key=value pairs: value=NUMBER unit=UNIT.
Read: value=1050 unit=psi
